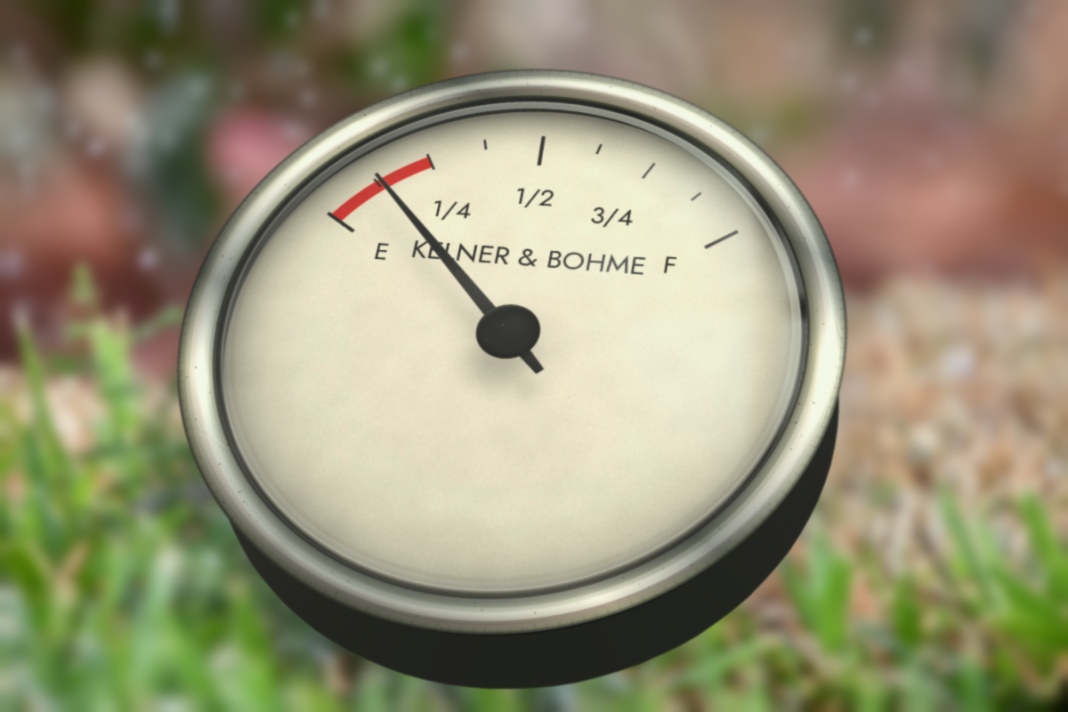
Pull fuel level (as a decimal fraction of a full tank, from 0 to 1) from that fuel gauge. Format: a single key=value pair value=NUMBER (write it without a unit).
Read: value=0.125
